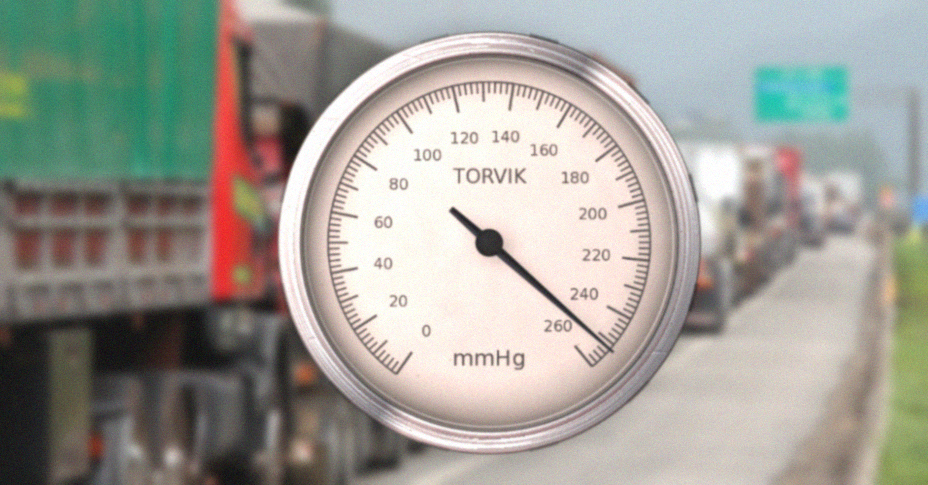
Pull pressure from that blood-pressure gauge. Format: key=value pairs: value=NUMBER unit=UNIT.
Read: value=252 unit=mmHg
